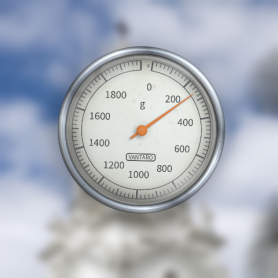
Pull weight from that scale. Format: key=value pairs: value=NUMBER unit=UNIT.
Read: value=260 unit=g
